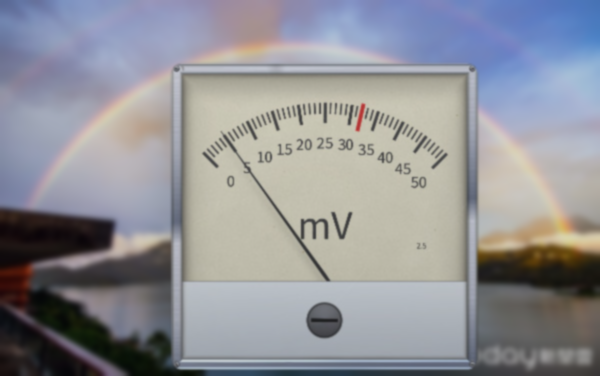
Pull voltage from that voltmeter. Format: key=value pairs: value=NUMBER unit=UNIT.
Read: value=5 unit=mV
